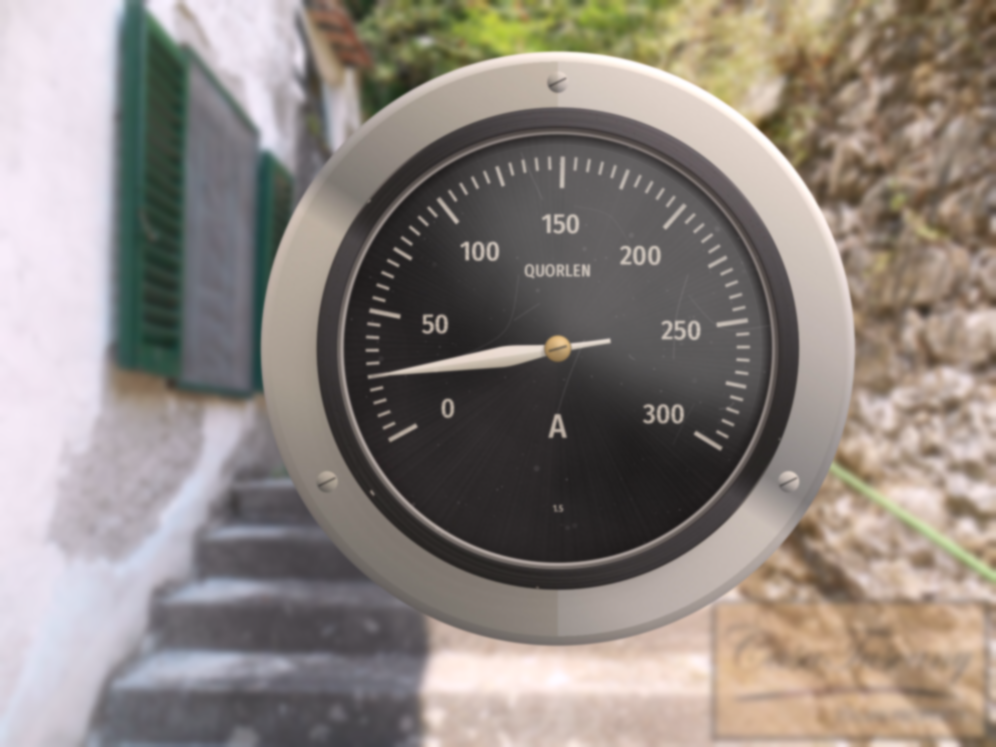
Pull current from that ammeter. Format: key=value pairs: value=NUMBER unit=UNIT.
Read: value=25 unit=A
